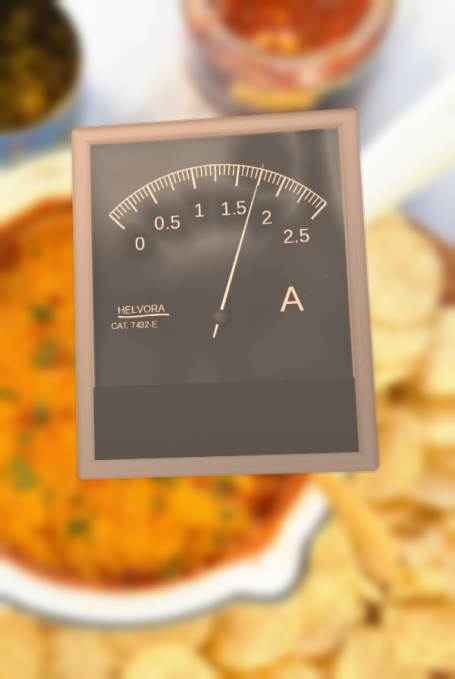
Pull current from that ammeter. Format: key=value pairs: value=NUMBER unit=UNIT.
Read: value=1.75 unit=A
